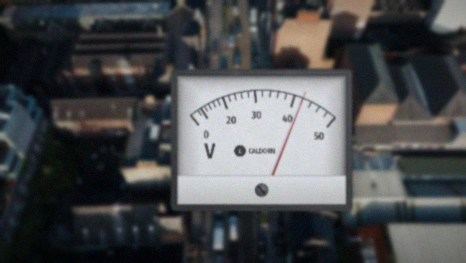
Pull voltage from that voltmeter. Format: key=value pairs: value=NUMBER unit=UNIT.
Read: value=42 unit=V
